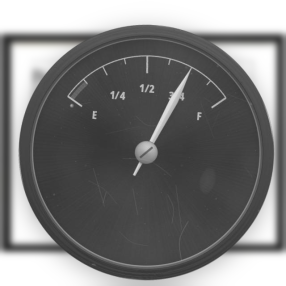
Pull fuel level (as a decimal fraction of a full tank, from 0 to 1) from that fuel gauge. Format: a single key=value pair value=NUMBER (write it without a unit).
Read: value=0.75
